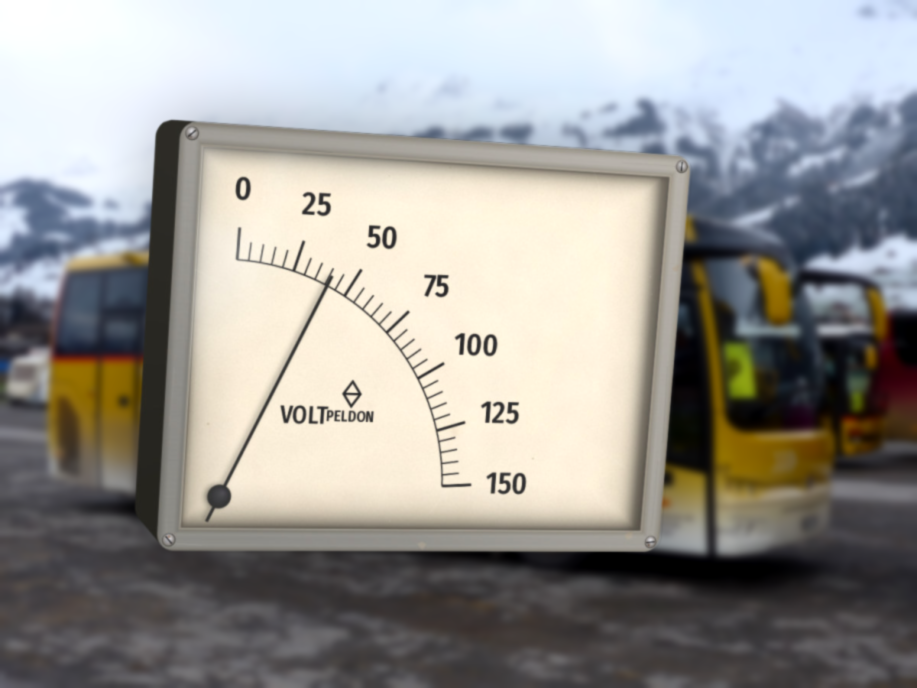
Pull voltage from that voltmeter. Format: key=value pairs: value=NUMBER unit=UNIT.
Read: value=40 unit=V
